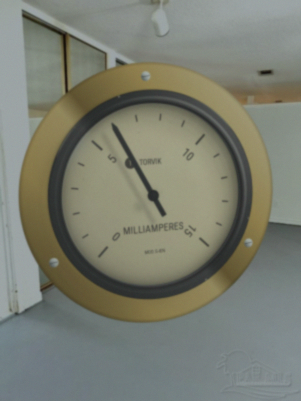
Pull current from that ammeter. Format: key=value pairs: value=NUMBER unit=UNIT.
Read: value=6 unit=mA
